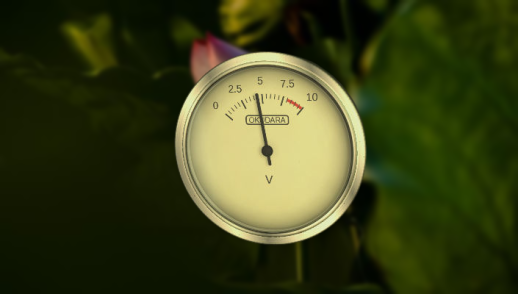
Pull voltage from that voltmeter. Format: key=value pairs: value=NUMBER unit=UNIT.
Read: value=4.5 unit=V
